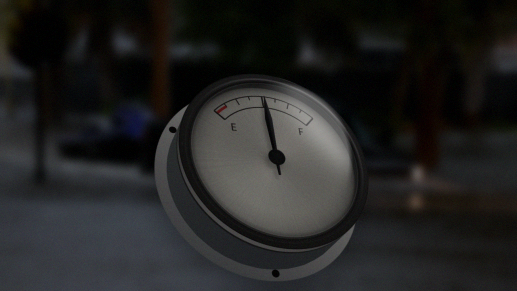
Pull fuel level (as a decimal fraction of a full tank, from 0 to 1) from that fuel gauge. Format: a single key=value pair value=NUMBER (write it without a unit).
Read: value=0.5
